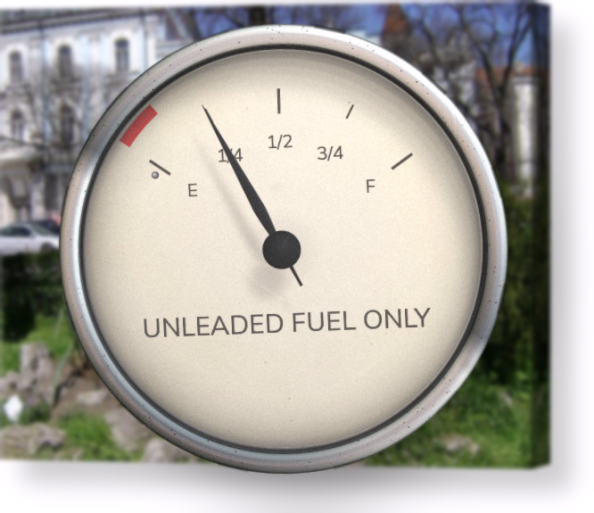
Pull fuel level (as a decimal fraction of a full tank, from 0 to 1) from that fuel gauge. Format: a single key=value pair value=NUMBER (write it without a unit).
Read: value=0.25
